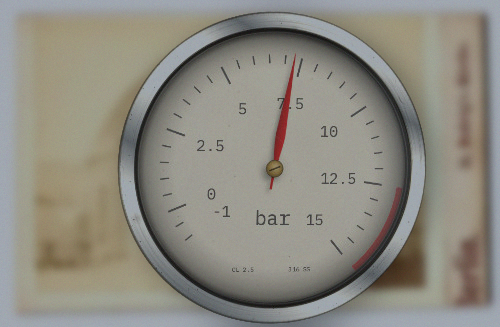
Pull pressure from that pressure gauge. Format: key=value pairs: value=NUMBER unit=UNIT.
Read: value=7.25 unit=bar
